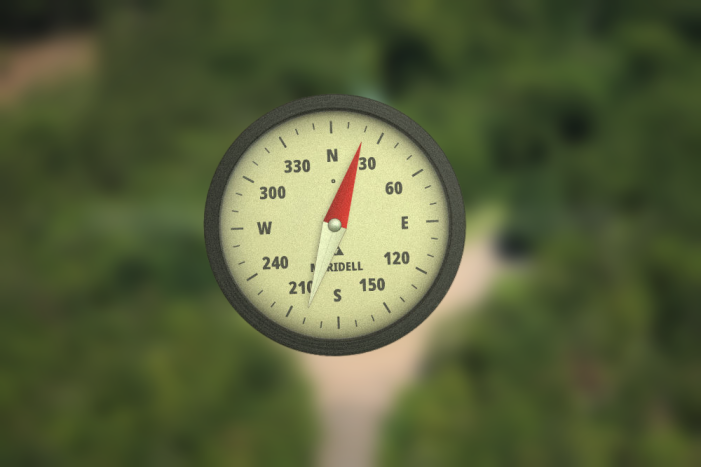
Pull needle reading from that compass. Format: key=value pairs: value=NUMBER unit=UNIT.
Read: value=20 unit=°
